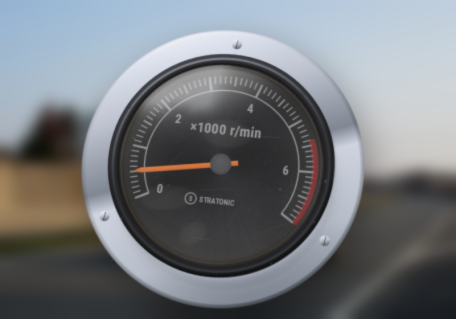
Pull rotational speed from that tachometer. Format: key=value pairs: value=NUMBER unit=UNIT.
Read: value=500 unit=rpm
